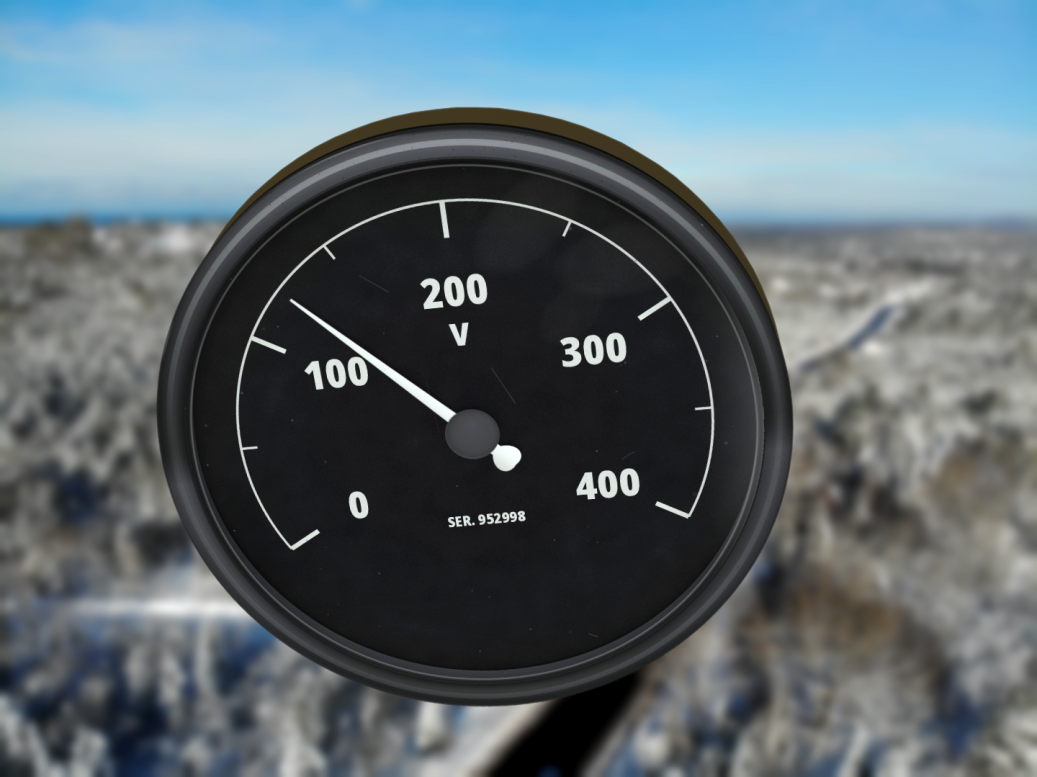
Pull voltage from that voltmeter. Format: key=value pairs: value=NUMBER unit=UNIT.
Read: value=125 unit=V
